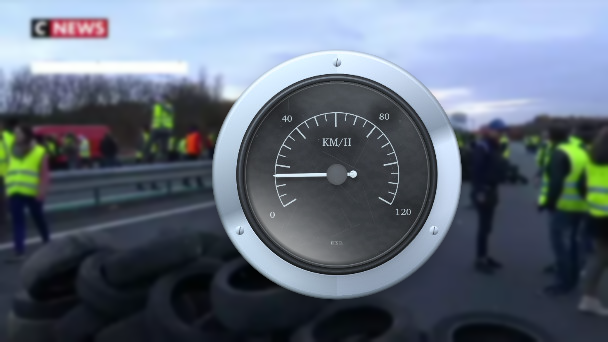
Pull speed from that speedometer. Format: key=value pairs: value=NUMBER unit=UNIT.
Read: value=15 unit=km/h
